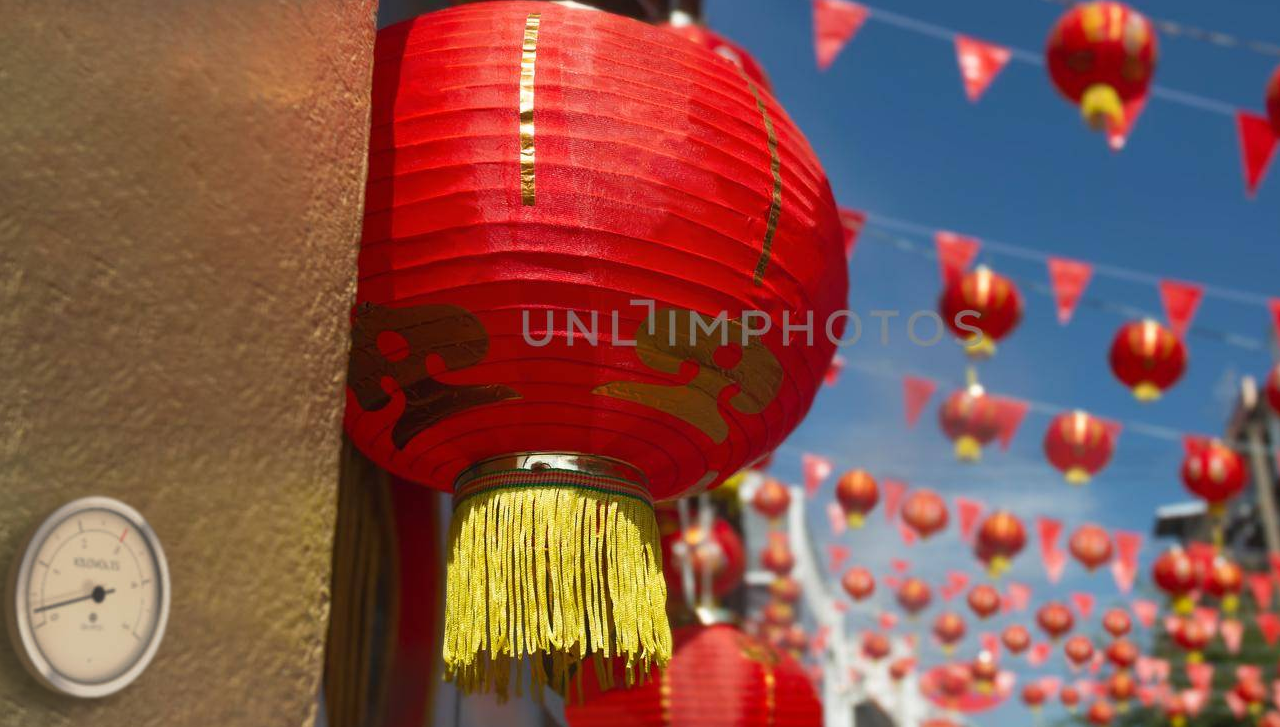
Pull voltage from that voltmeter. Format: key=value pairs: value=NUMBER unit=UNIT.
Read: value=0.25 unit=kV
